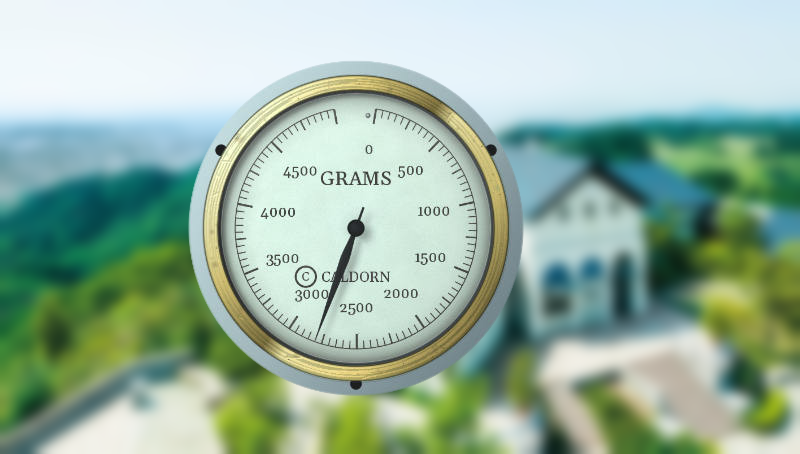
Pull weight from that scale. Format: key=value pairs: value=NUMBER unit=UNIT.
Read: value=2800 unit=g
